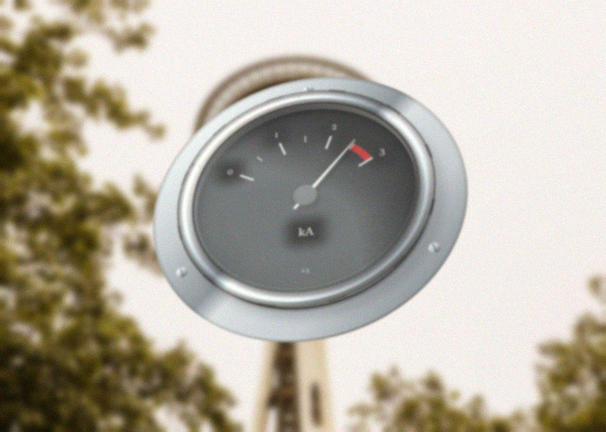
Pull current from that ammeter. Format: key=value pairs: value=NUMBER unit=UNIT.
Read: value=2.5 unit=kA
